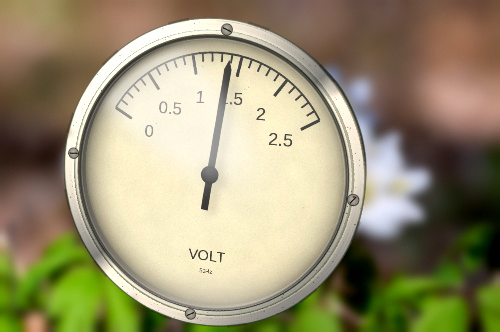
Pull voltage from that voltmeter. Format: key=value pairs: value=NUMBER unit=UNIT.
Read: value=1.4 unit=V
